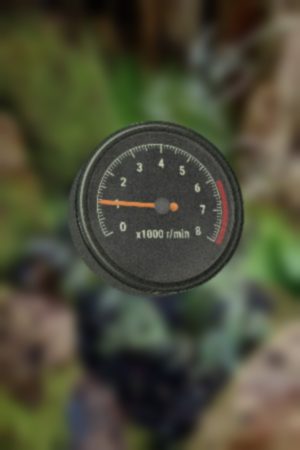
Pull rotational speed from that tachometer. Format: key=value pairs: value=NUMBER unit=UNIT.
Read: value=1000 unit=rpm
